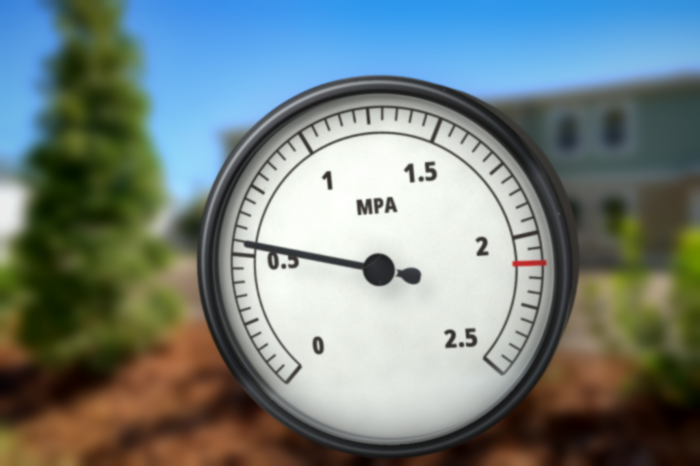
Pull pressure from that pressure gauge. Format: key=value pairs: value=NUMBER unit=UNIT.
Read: value=0.55 unit=MPa
